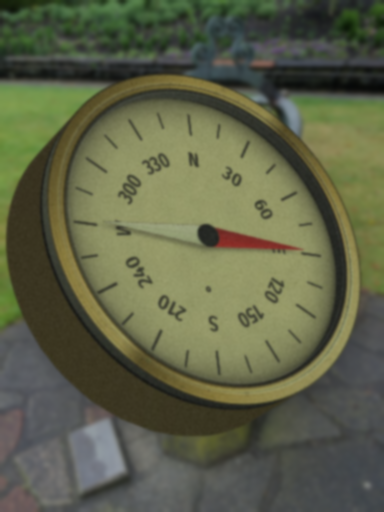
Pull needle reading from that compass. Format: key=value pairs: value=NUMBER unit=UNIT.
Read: value=90 unit=°
